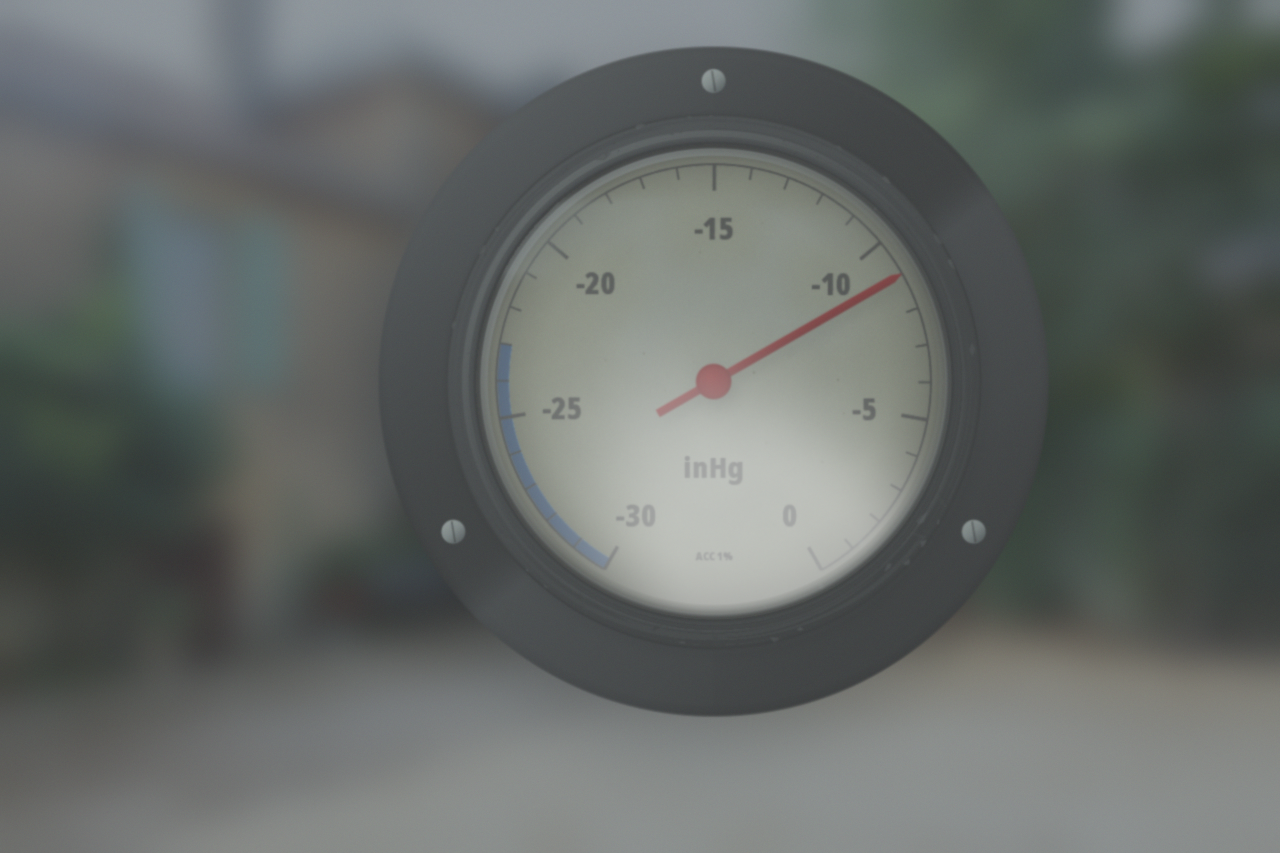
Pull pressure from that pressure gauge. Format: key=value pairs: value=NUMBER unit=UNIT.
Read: value=-9 unit=inHg
